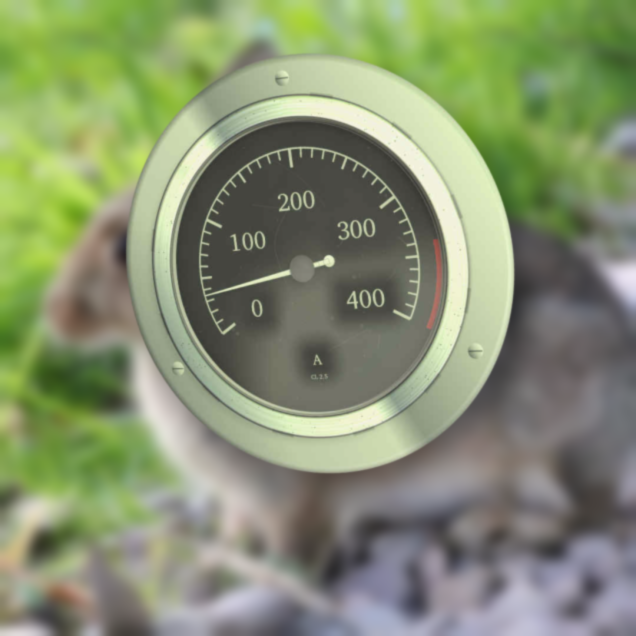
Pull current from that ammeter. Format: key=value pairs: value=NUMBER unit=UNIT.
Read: value=35 unit=A
